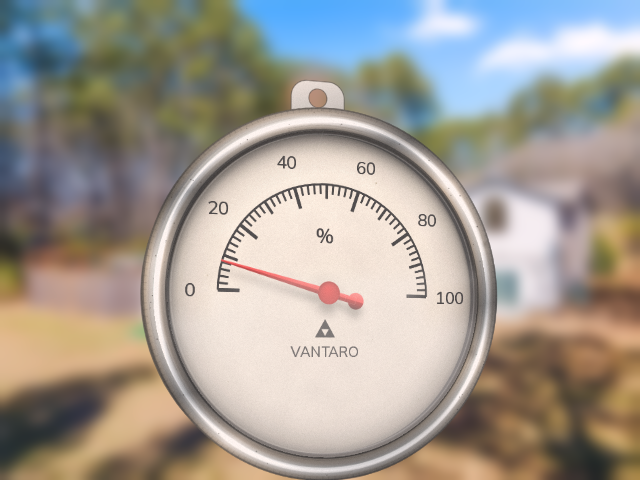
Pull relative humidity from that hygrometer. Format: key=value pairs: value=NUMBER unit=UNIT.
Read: value=8 unit=%
